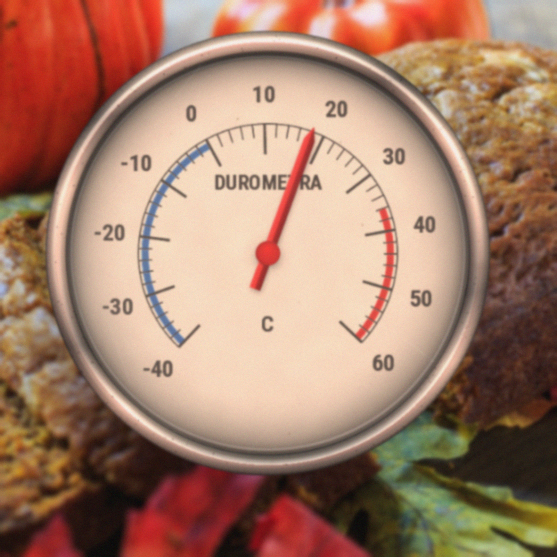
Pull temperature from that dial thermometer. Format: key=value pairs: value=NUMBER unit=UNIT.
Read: value=18 unit=°C
